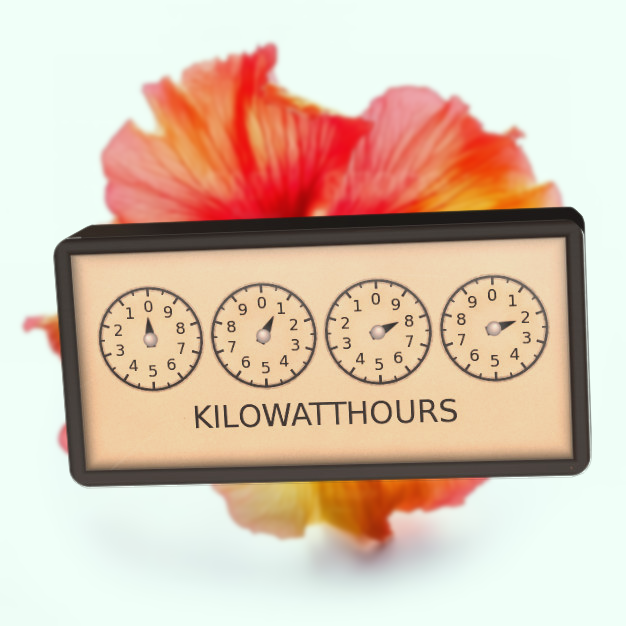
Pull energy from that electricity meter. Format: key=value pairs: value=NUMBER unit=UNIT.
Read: value=82 unit=kWh
